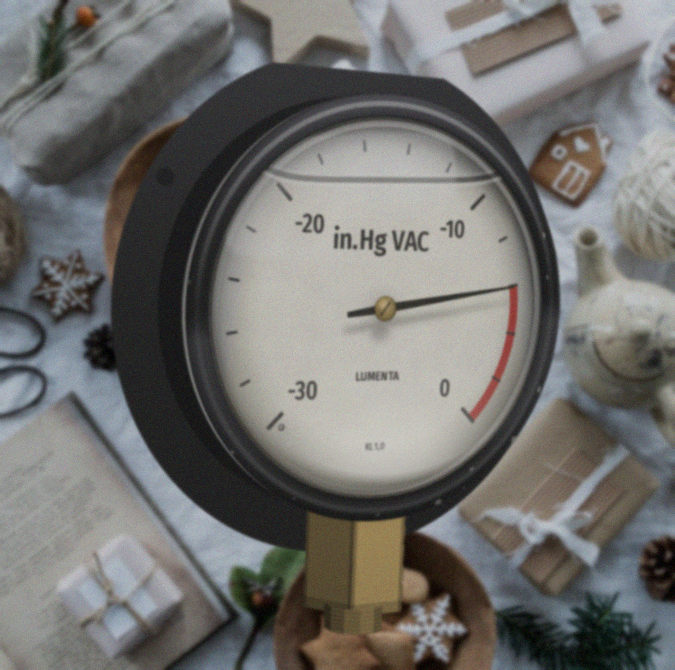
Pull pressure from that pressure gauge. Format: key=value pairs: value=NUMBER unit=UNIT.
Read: value=-6 unit=inHg
